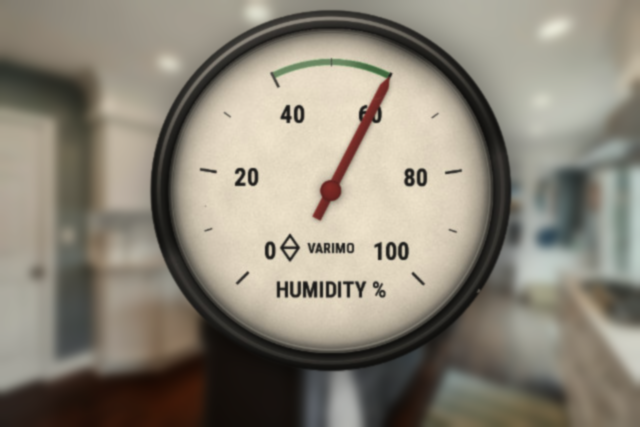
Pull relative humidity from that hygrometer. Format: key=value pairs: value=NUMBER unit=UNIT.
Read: value=60 unit=%
